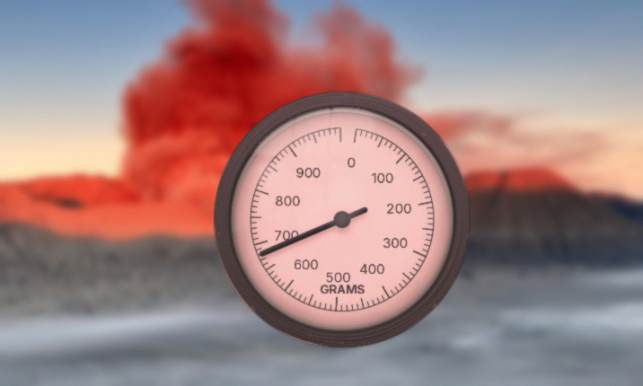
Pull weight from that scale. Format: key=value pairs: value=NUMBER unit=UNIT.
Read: value=680 unit=g
